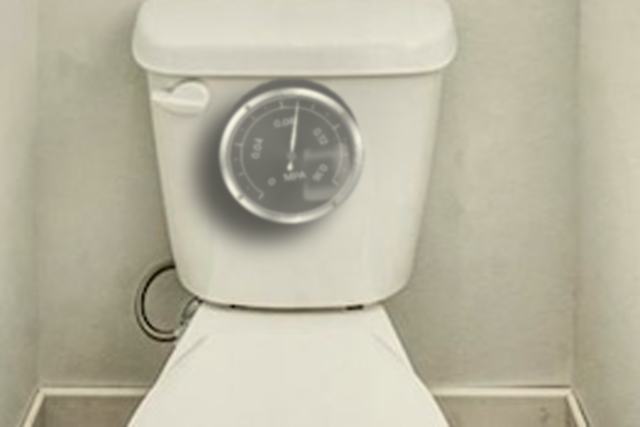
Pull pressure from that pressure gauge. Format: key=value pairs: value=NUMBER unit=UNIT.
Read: value=0.09 unit=MPa
